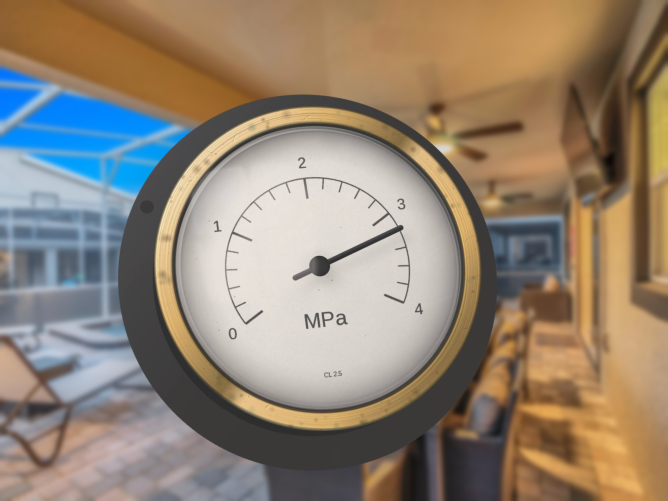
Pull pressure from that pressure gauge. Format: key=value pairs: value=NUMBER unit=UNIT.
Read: value=3.2 unit=MPa
